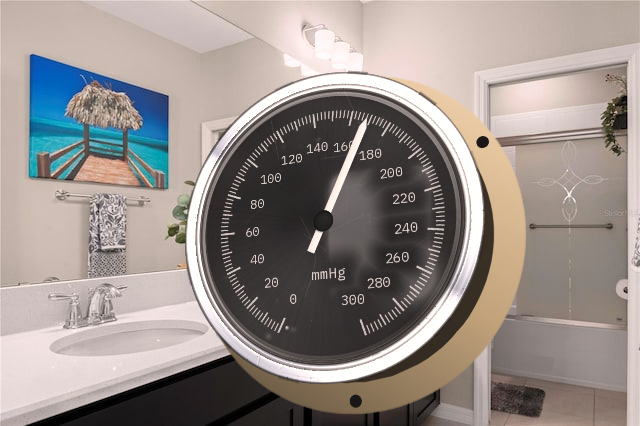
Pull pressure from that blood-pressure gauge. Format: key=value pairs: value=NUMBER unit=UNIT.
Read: value=170 unit=mmHg
